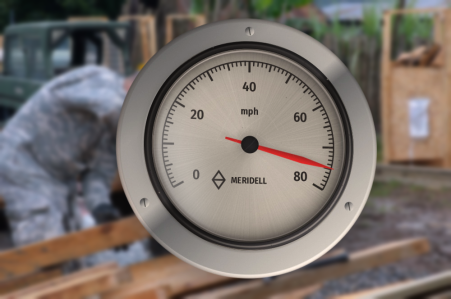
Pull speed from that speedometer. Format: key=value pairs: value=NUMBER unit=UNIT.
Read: value=75 unit=mph
